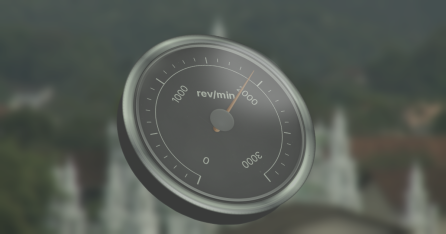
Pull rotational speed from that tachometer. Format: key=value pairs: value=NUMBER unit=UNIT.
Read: value=1900 unit=rpm
